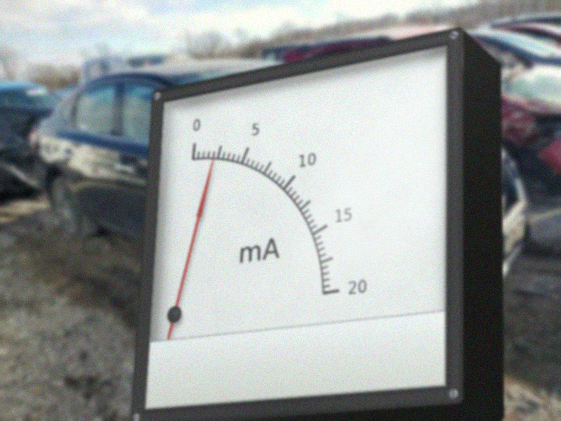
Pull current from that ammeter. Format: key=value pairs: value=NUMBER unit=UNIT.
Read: value=2.5 unit=mA
